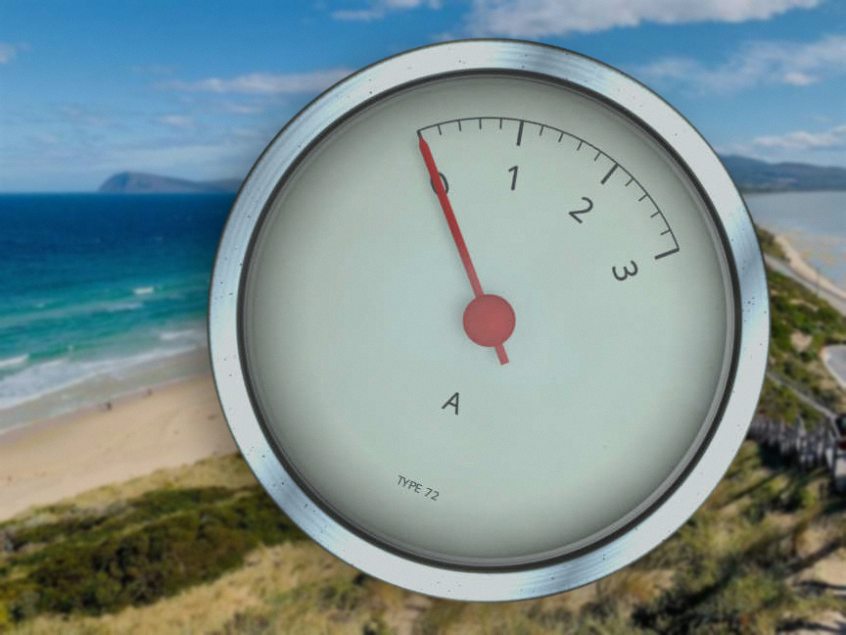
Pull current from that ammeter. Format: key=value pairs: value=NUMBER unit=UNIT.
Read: value=0 unit=A
